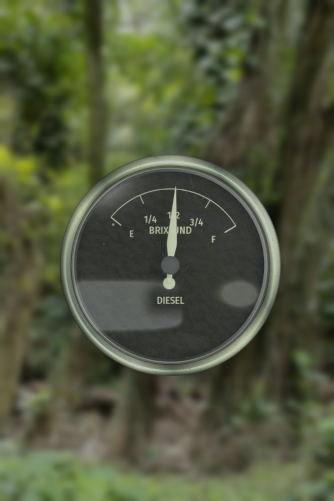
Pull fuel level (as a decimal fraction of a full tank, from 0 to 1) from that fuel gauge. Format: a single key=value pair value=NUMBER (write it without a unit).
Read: value=0.5
